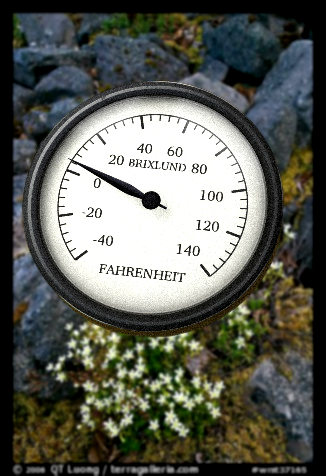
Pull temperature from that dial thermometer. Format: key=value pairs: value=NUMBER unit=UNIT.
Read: value=4 unit=°F
